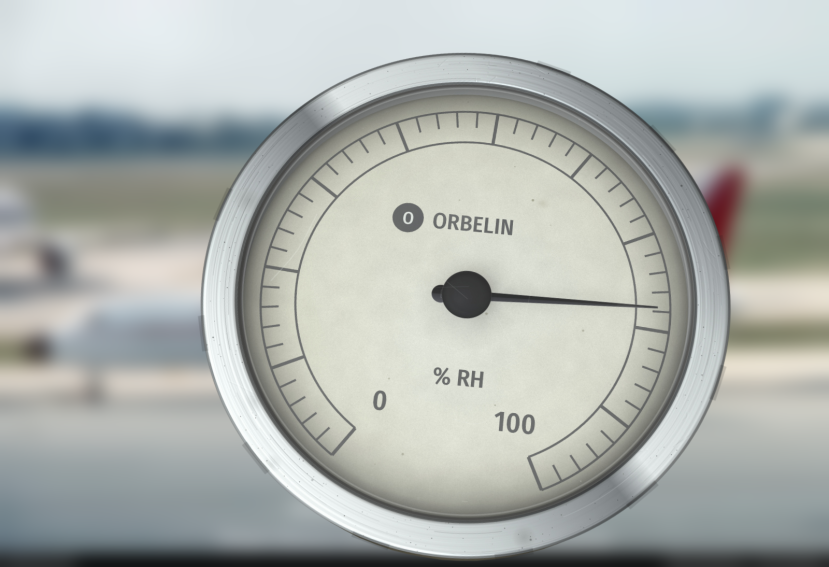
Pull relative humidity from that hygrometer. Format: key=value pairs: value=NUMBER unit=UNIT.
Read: value=78 unit=%
